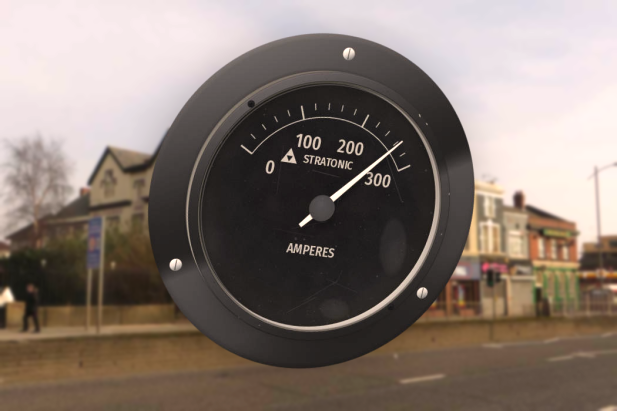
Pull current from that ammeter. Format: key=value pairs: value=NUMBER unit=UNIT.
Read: value=260 unit=A
